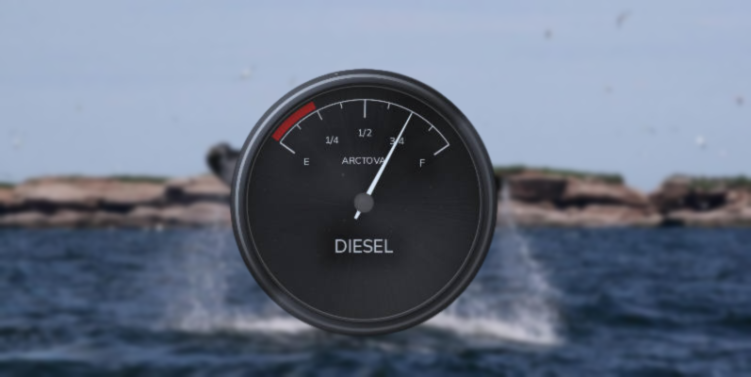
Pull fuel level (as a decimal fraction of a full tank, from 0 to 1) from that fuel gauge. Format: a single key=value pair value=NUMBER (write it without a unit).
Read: value=0.75
